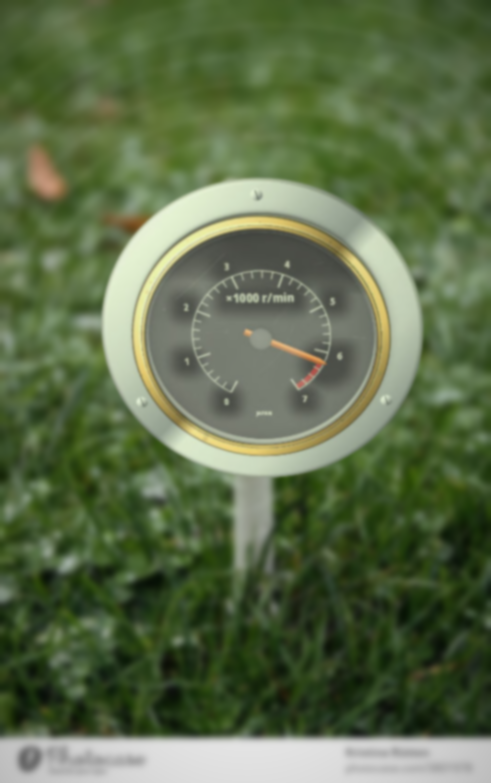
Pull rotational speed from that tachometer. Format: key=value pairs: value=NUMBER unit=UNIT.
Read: value=6200 unit=rpm
